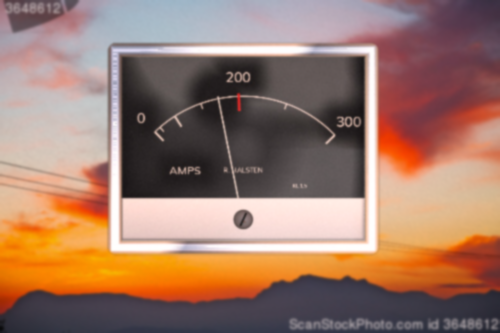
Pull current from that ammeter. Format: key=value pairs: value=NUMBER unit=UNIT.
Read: value=175 unit=A
